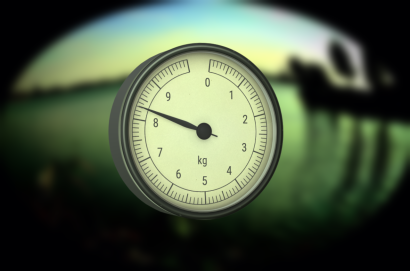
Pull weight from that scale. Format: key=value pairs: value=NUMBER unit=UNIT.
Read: value=8.3 unit=kg
